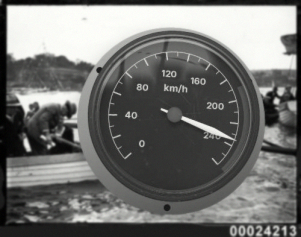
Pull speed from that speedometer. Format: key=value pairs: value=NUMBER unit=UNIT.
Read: value=235 unit=km/h
